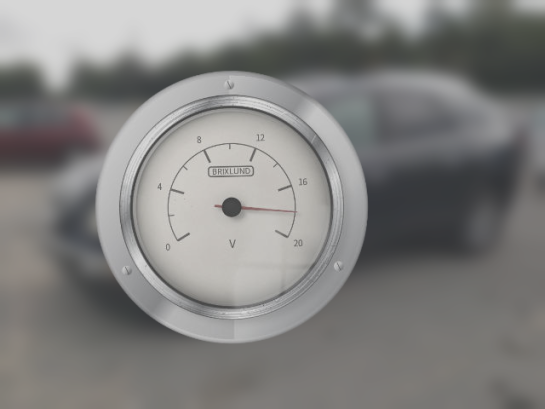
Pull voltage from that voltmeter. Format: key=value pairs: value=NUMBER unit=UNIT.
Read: value=18 unit=V
